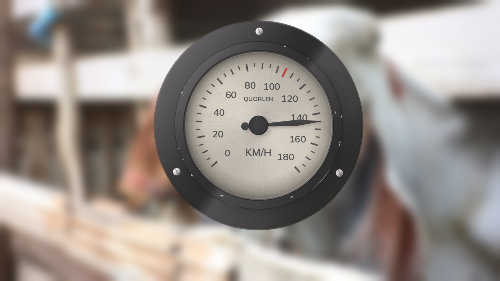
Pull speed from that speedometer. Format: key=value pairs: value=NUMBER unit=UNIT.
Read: value=145 unit=km/h
